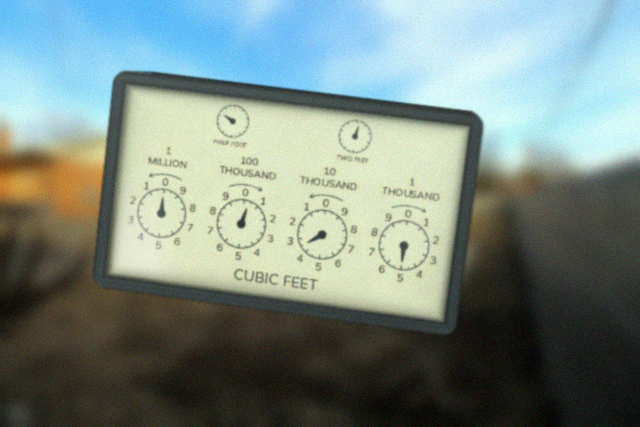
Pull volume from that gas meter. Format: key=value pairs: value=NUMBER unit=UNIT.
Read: value=3500 unit=ft³
